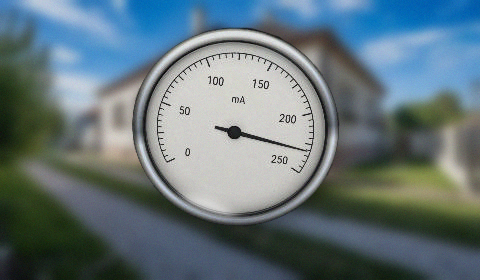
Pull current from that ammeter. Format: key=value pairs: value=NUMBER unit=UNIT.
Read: value=230 unit=mA
